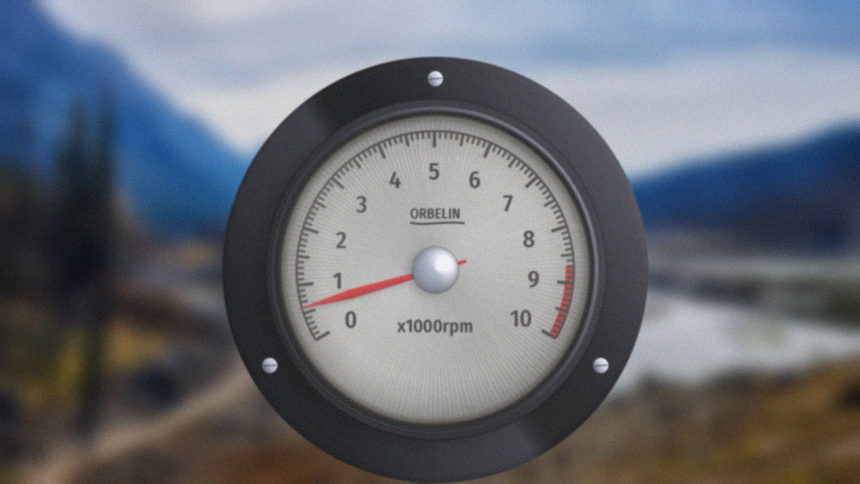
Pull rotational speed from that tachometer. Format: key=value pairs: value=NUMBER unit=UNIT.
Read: value=600 unit=rpm
